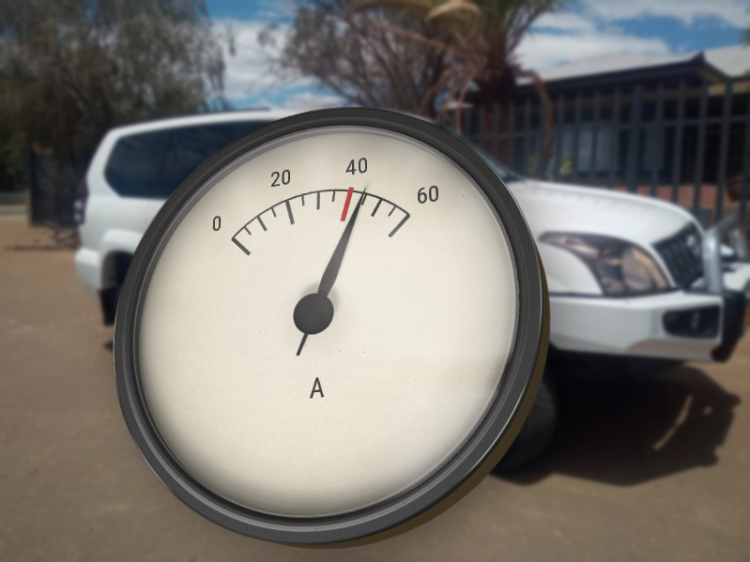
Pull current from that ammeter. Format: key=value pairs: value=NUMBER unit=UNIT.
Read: value=45 unit=A
